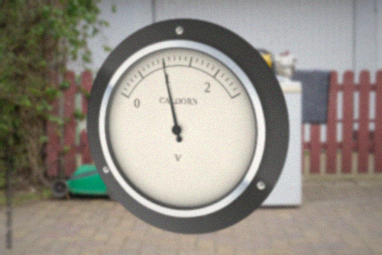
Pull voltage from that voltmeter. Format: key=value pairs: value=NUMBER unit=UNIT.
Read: value=1 unit=V
